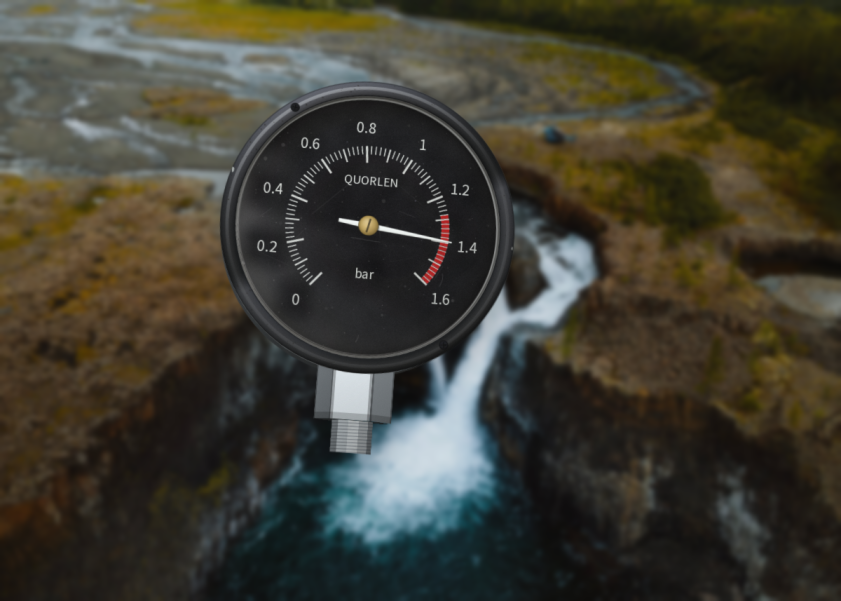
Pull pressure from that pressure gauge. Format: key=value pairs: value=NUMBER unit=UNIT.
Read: value=1.4 unit=bar
